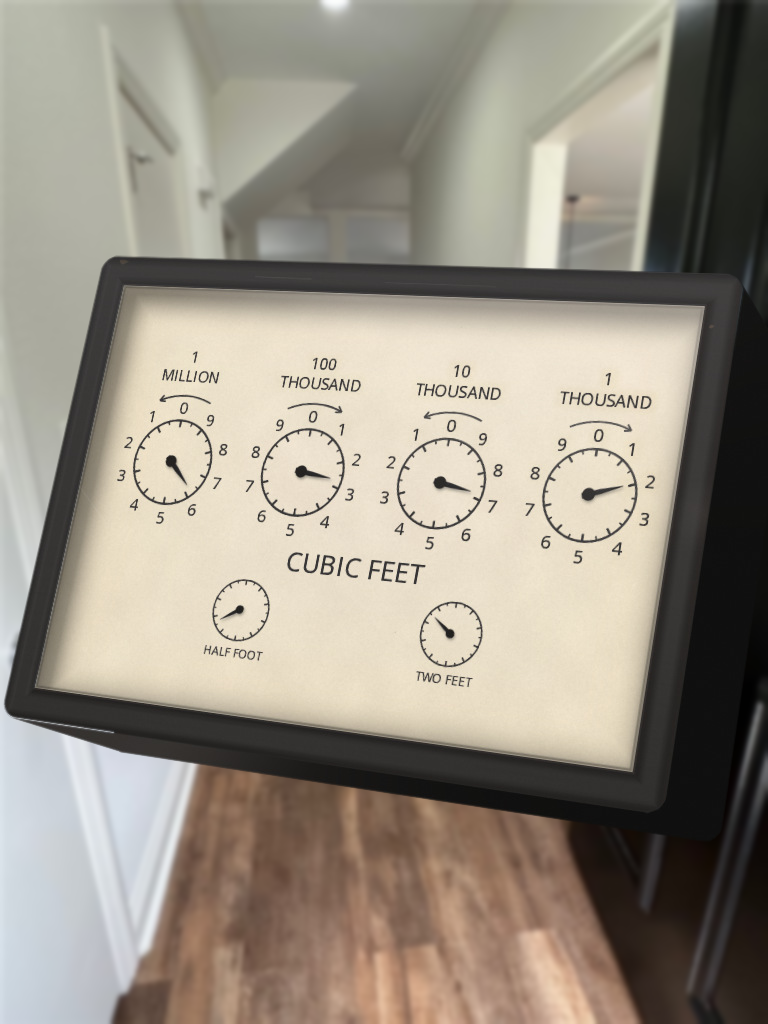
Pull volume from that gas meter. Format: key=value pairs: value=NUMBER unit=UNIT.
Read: value=627200 unit=ft³
